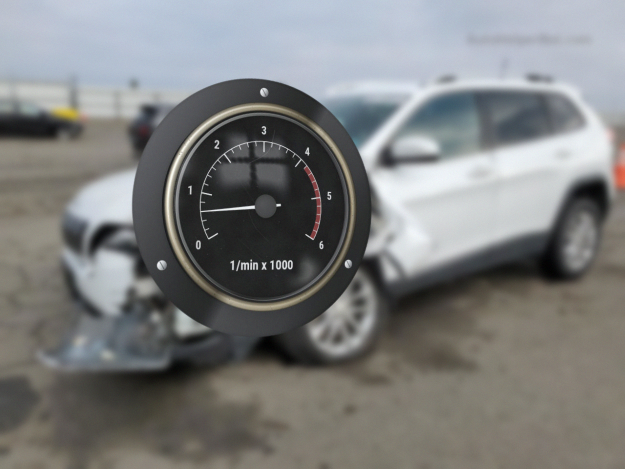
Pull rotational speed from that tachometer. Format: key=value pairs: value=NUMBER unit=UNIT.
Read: value=600 unit=rpm
